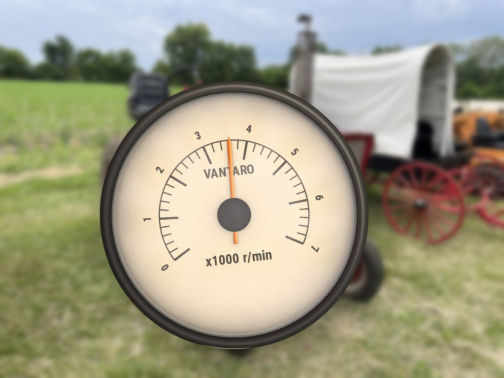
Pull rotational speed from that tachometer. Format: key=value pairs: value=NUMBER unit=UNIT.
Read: value=3600 unit=rpm
